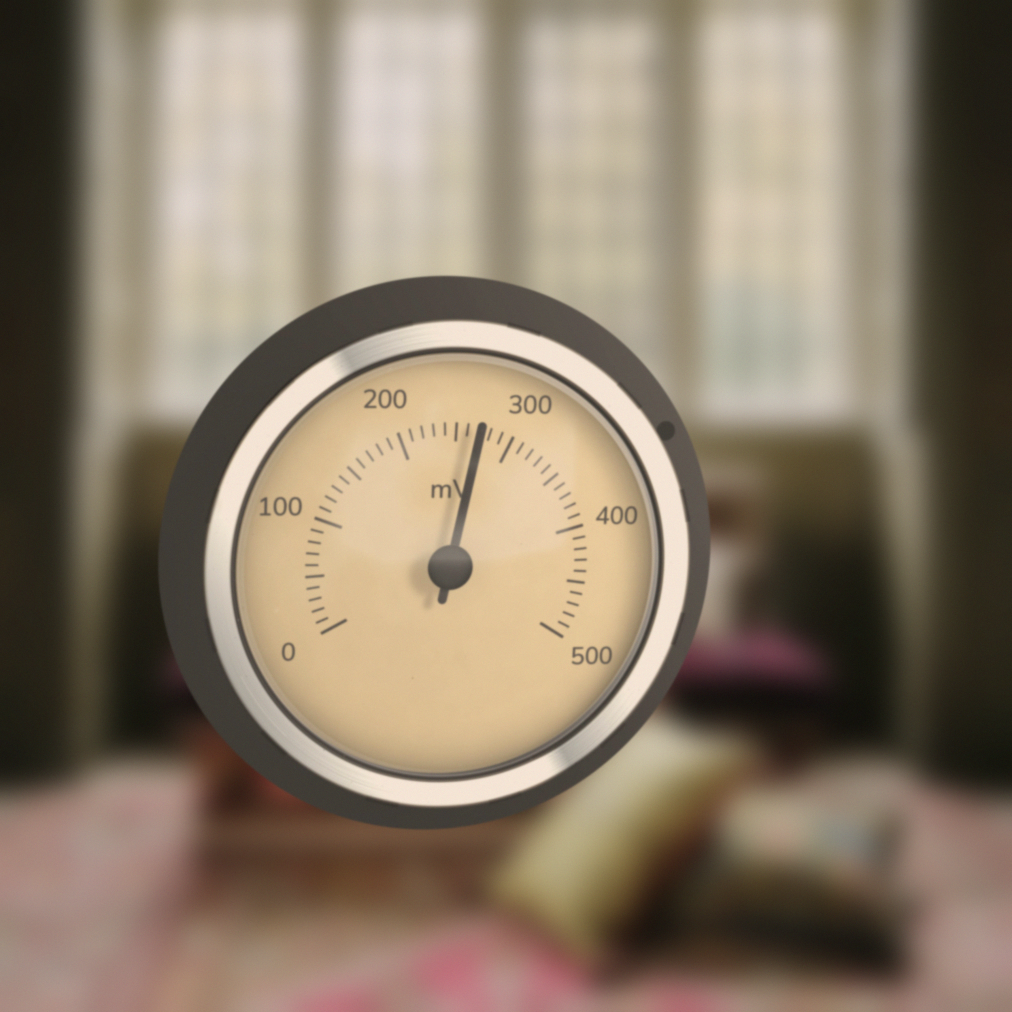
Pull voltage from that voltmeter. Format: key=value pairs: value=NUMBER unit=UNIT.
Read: value=270 unit=mV
